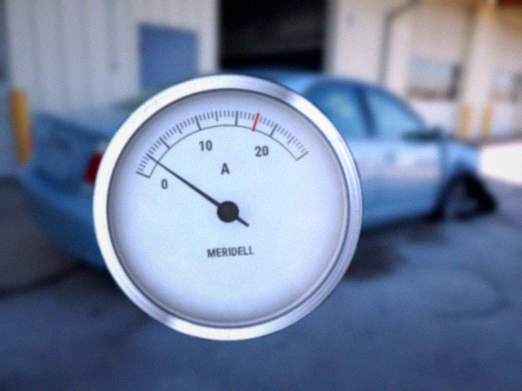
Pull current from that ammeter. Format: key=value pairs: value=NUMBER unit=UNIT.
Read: value=2.5 unit=A
